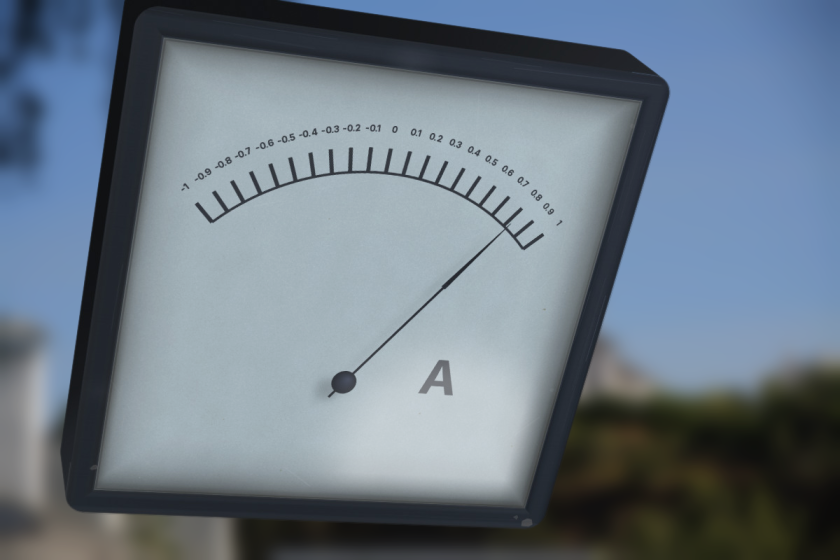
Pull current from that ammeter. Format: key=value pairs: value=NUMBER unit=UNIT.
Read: value=0.8 unit=A
